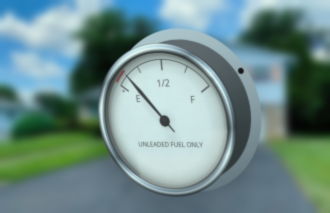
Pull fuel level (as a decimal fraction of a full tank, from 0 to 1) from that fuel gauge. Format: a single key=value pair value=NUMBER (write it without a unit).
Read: value=0.125
